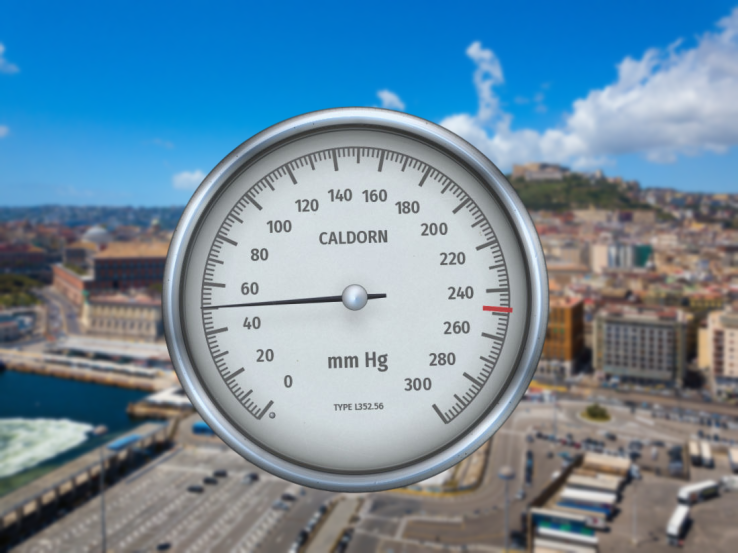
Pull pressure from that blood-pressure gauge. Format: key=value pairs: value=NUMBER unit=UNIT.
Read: value=50 unit=mmHg
